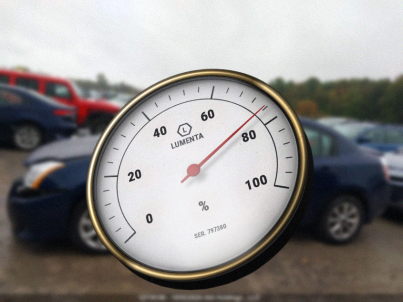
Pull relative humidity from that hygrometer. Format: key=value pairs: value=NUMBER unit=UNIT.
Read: value=76 unit=%
